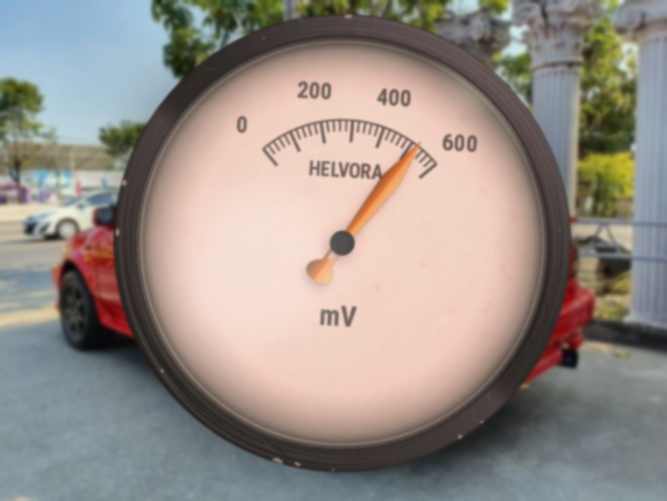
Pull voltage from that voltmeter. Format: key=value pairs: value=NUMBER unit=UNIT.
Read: value=520 unit=mV
